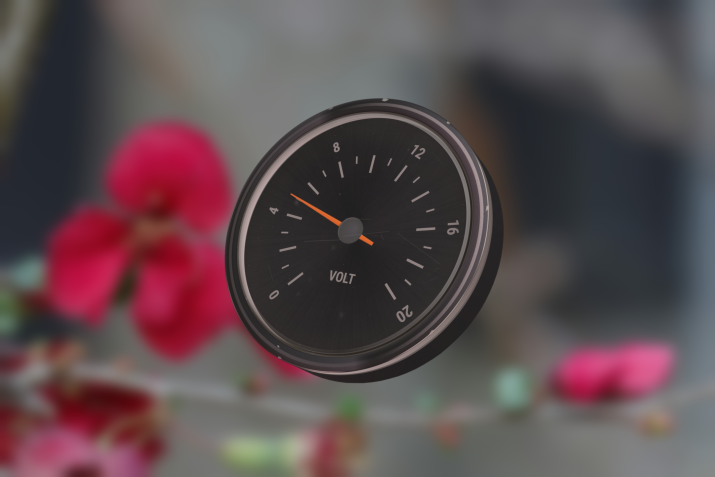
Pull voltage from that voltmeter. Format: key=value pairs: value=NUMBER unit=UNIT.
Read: value=5 unit=V
